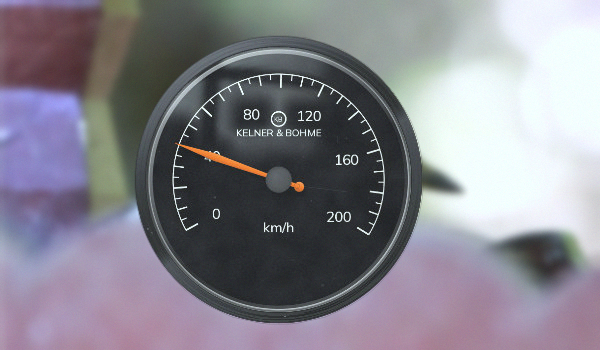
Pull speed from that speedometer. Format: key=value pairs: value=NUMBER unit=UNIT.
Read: value=40 unit=km/h
